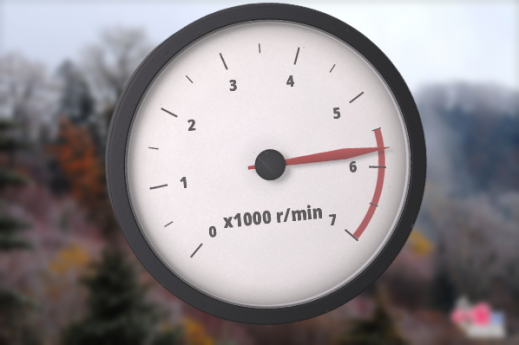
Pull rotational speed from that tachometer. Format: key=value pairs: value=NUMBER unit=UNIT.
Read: value=5750 unit=rpm
